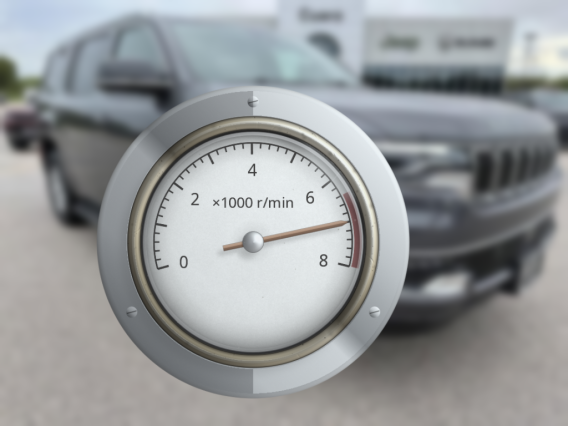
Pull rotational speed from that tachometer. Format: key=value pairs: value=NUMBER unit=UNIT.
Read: value=7000 unit=rpm
